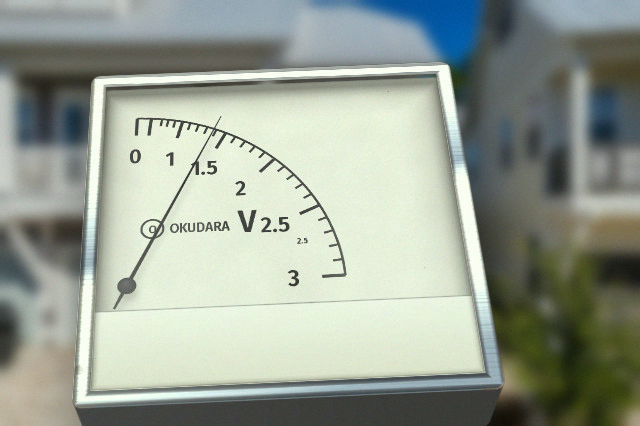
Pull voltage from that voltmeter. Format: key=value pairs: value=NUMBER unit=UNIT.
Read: value=1.4 unit=V
